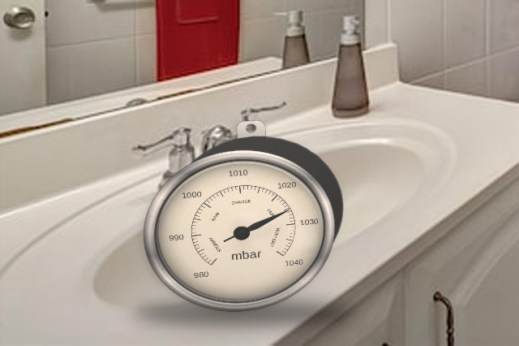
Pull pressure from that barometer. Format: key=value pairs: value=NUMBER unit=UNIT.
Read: value=1025 unit=mbar
